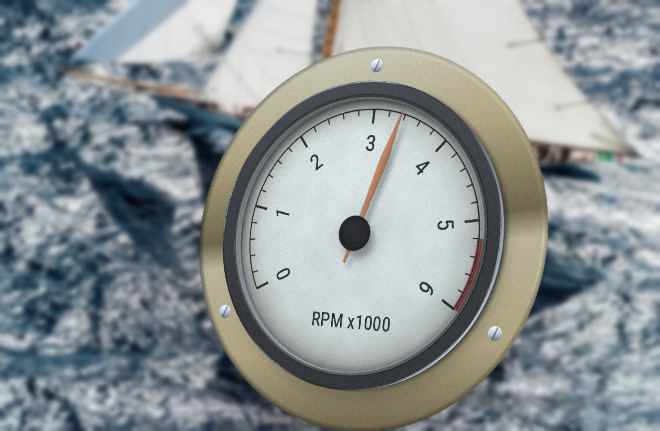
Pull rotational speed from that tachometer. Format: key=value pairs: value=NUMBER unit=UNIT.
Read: value=3400 unit=rpm
